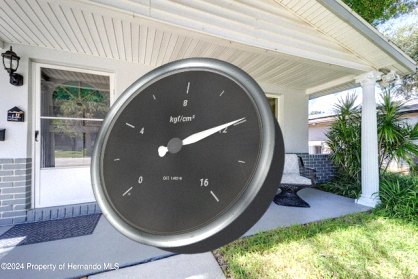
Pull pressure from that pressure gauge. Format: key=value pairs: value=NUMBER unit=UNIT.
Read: value=12 unit=kg/cm²
